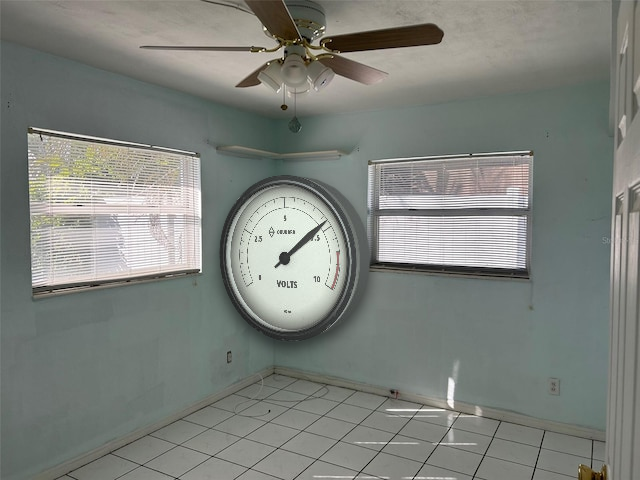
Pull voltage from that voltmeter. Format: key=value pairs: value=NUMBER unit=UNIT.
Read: value=7.25 unit=V
